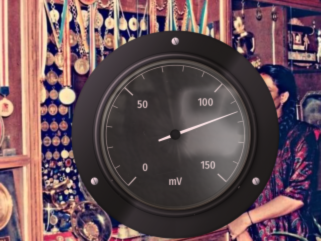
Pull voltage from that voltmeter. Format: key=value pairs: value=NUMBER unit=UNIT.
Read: value=115 unit=mV
